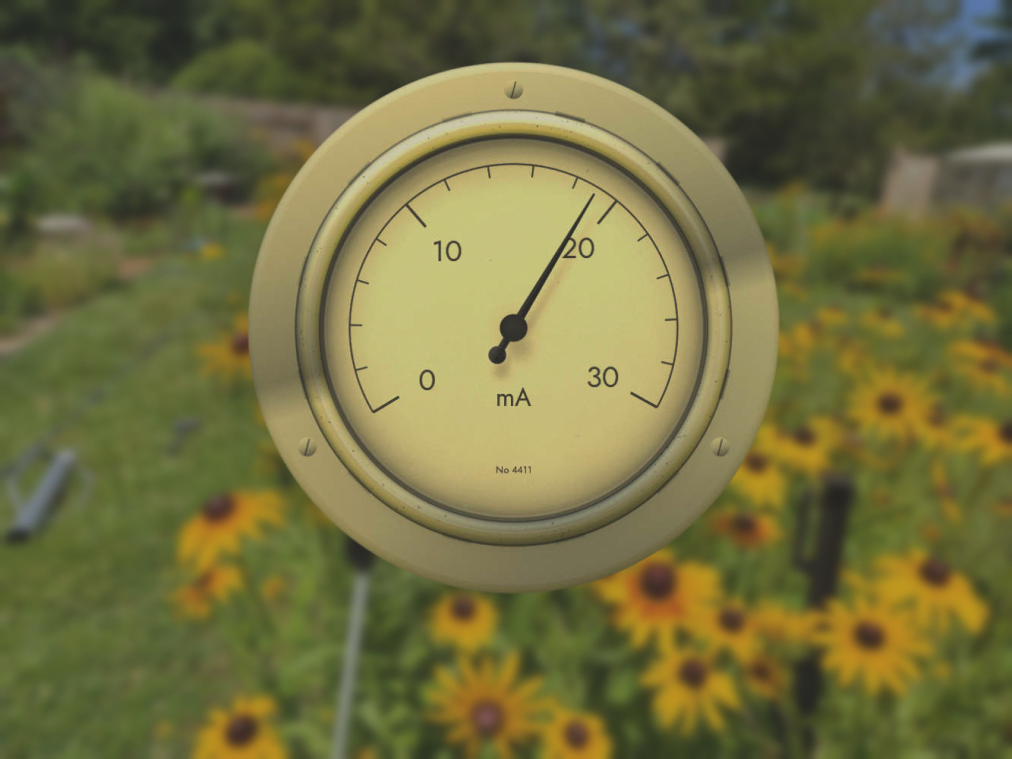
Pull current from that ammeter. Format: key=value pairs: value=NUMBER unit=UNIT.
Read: value=19 unit=mA
